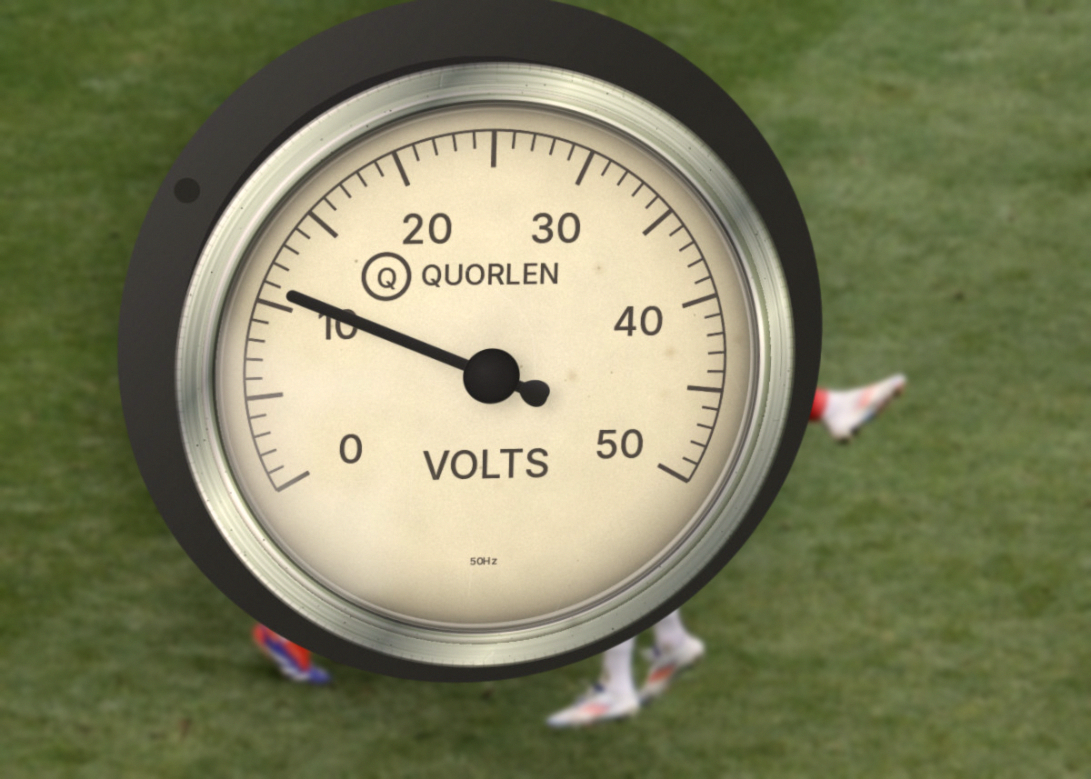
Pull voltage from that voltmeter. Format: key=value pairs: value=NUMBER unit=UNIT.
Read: value=11 unit=V
